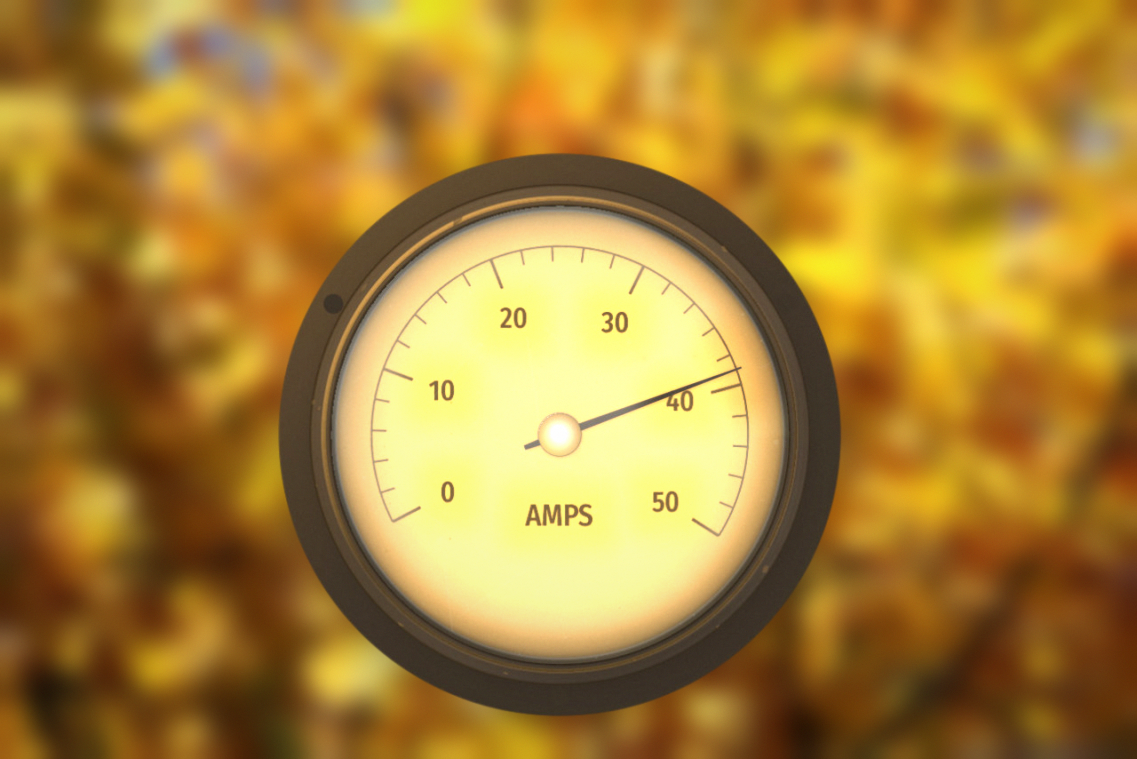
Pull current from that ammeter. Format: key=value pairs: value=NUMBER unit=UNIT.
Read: value=39 unit=A
